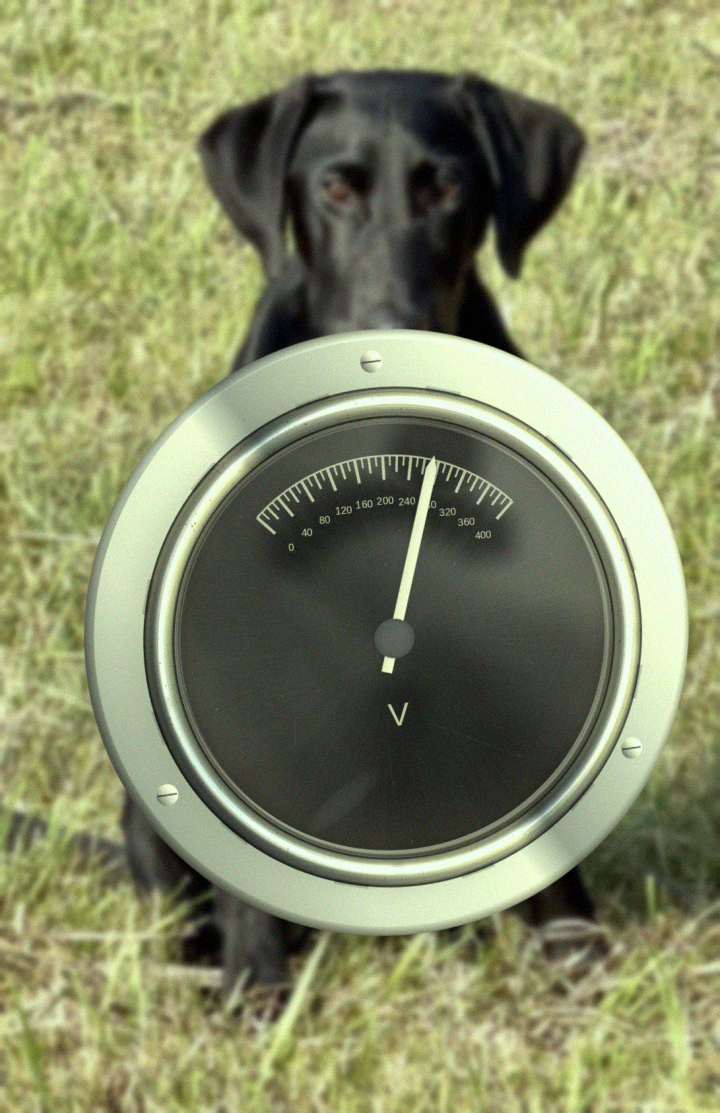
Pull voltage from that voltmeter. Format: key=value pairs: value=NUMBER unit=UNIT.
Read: value=270 unit=V
